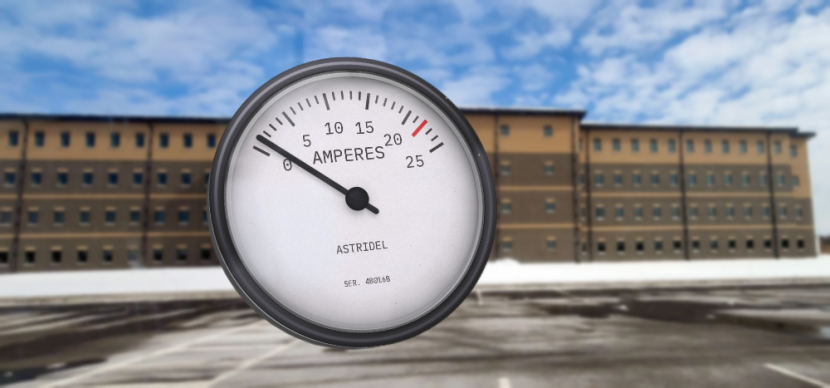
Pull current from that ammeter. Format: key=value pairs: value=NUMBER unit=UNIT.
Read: value=1 unit=A
